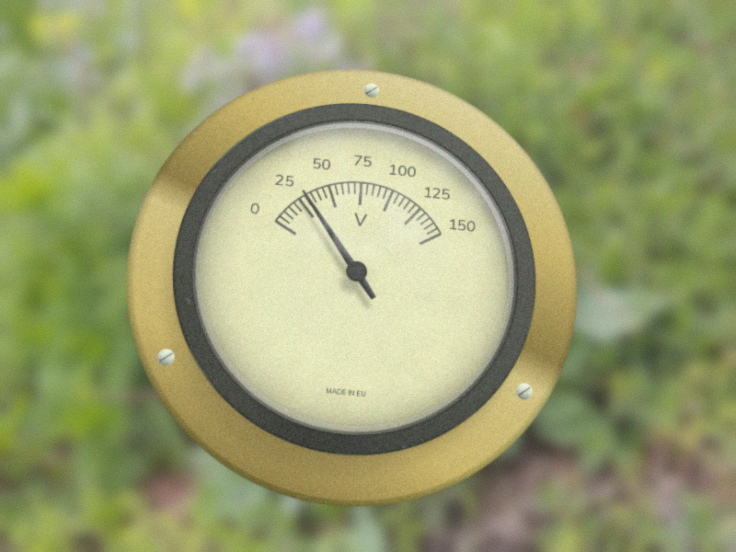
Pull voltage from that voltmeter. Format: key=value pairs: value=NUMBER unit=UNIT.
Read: value=30 unit=V
